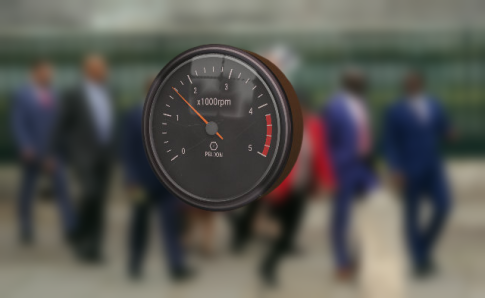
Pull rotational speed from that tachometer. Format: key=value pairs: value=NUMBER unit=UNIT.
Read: value=1600 unit=rpm
